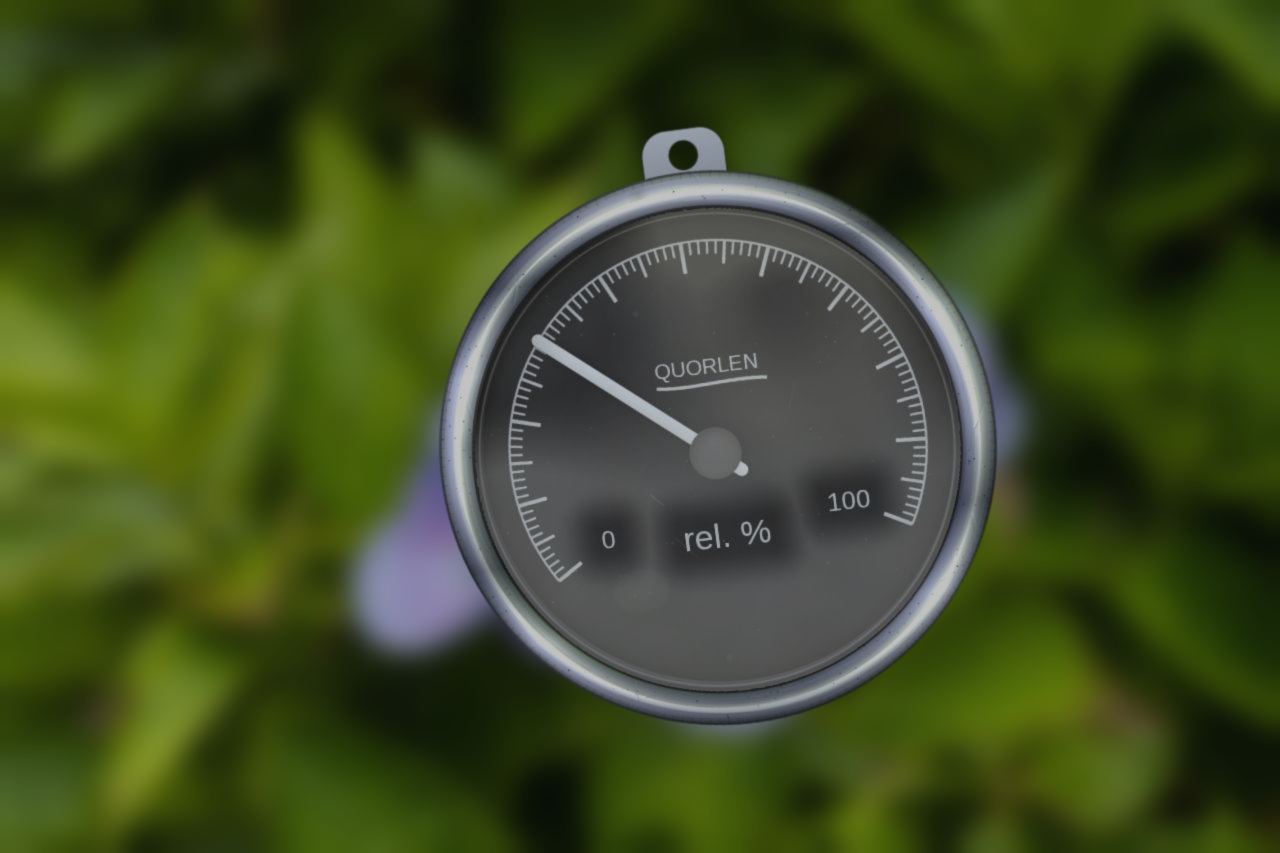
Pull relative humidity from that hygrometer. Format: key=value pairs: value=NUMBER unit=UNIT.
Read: value=30 unit=%
